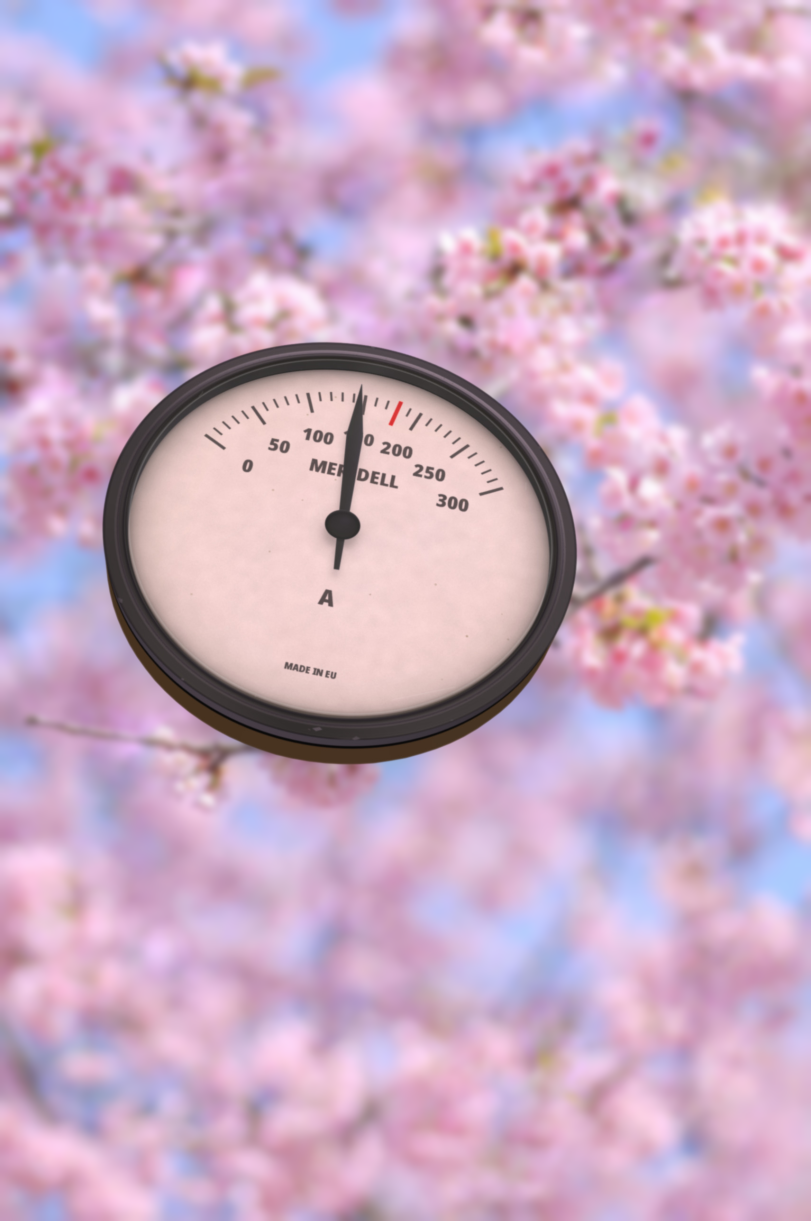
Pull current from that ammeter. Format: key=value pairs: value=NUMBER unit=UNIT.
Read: value=145 unit=A
